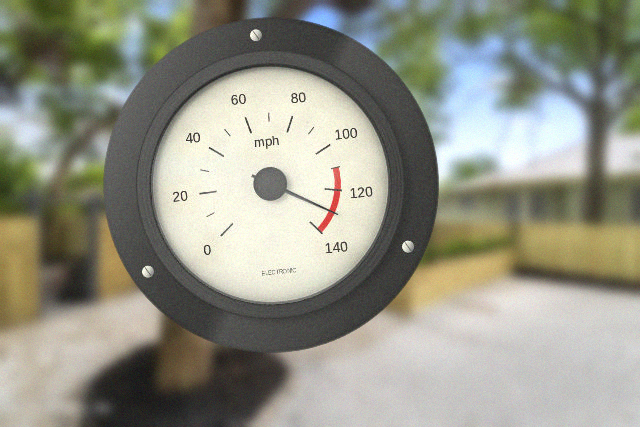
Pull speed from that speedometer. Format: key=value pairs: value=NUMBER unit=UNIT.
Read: value=130 unit=mph
